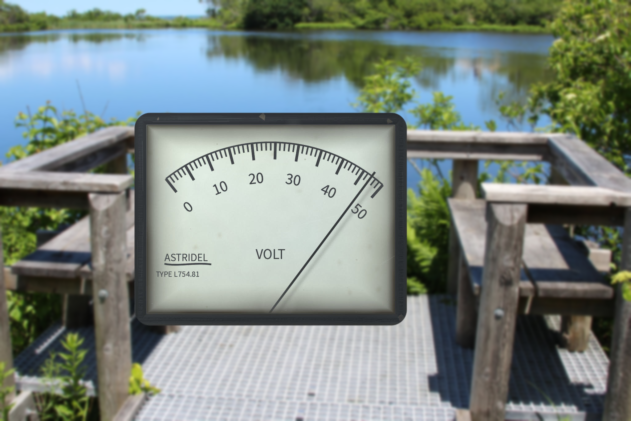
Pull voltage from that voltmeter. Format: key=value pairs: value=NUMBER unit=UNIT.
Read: value=47 unit=V
